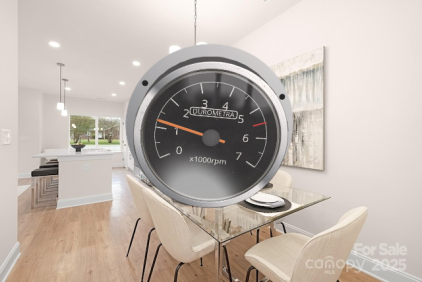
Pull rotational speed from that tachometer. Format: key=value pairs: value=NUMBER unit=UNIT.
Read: value=1250 unit=rpm
